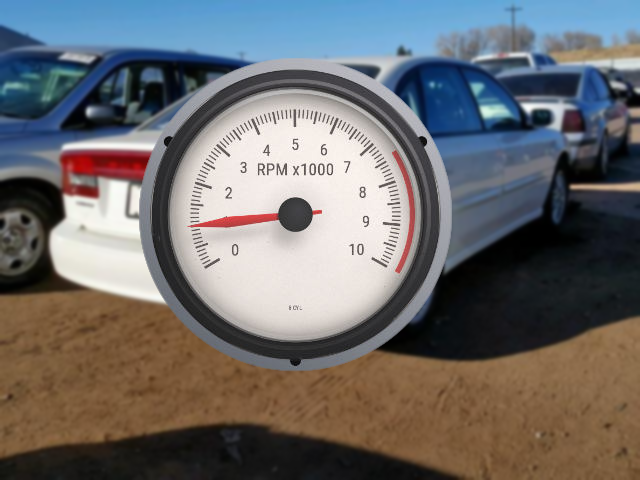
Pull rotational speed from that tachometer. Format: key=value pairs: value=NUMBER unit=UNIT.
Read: value=1000 unit=rpm
